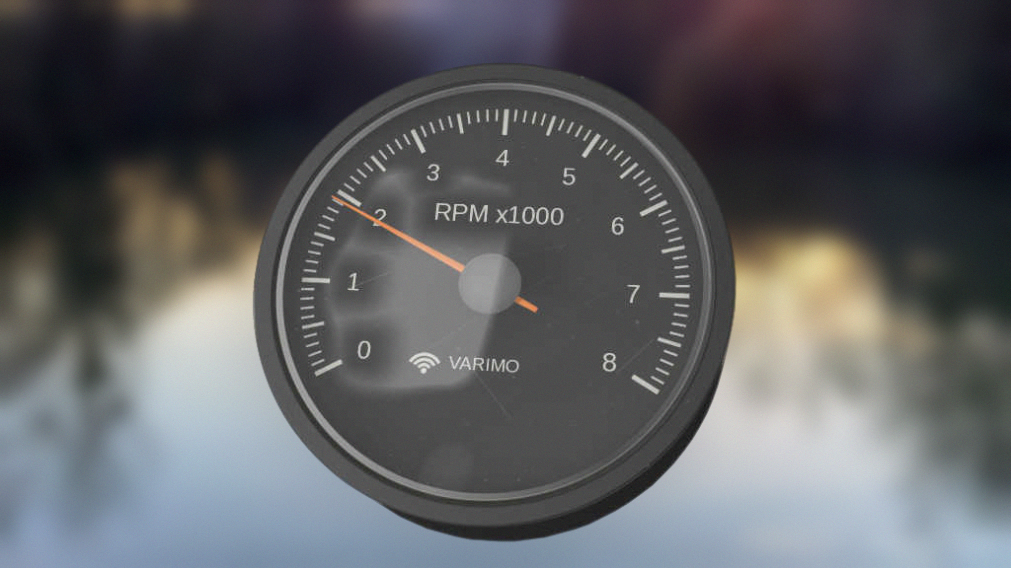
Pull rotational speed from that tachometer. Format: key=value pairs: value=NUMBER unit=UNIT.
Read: value=1900 unit=rpm
